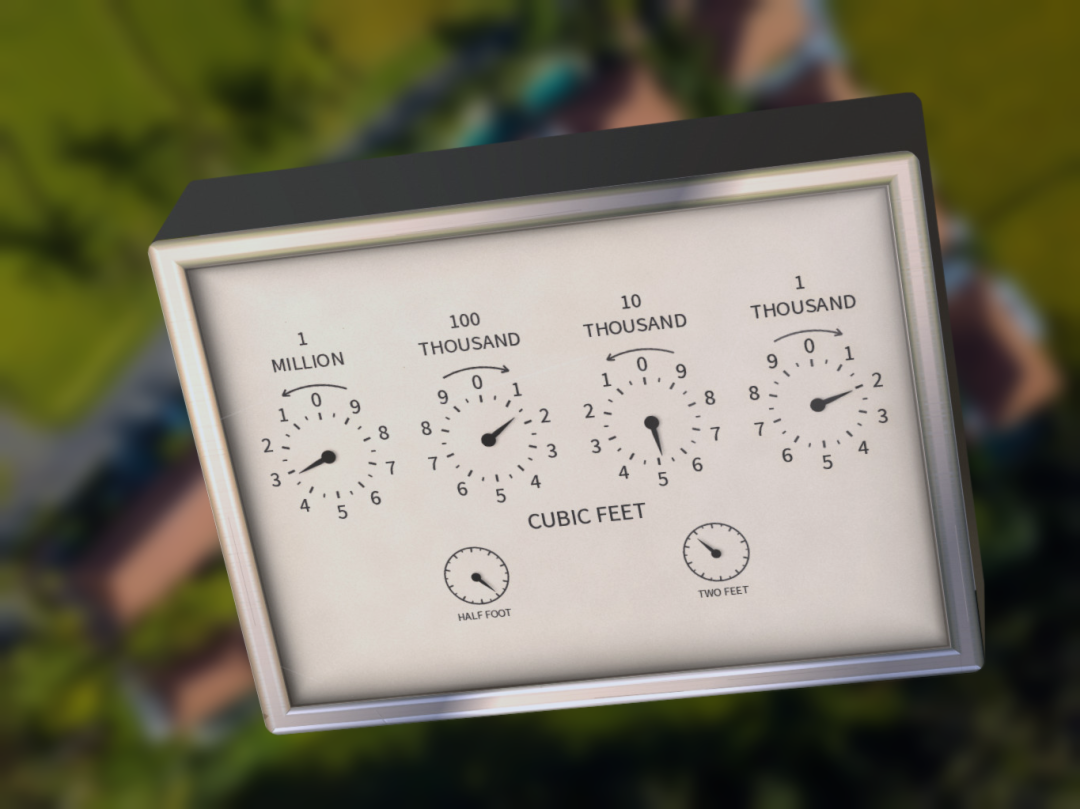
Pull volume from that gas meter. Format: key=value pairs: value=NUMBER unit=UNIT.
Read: value=315200 unit=ft³
